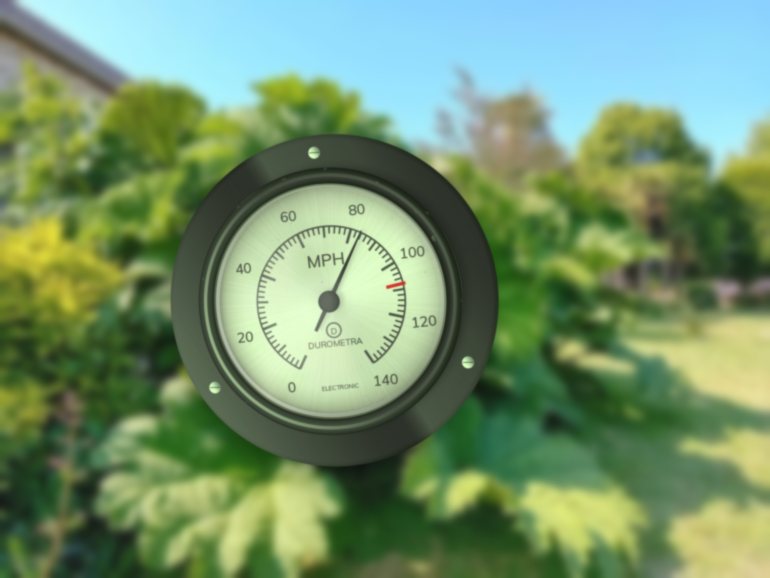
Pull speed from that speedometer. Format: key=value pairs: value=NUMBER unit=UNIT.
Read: value=84 unit=mph
